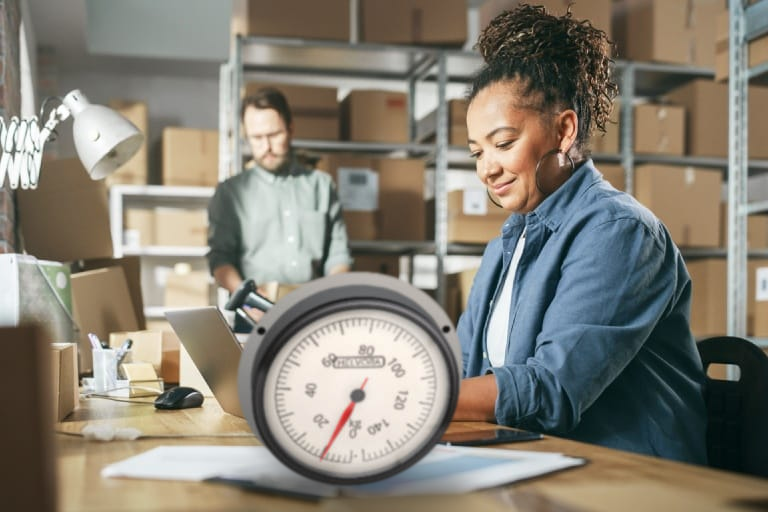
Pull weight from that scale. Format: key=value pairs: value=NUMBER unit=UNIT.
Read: value=10 unit=kg
